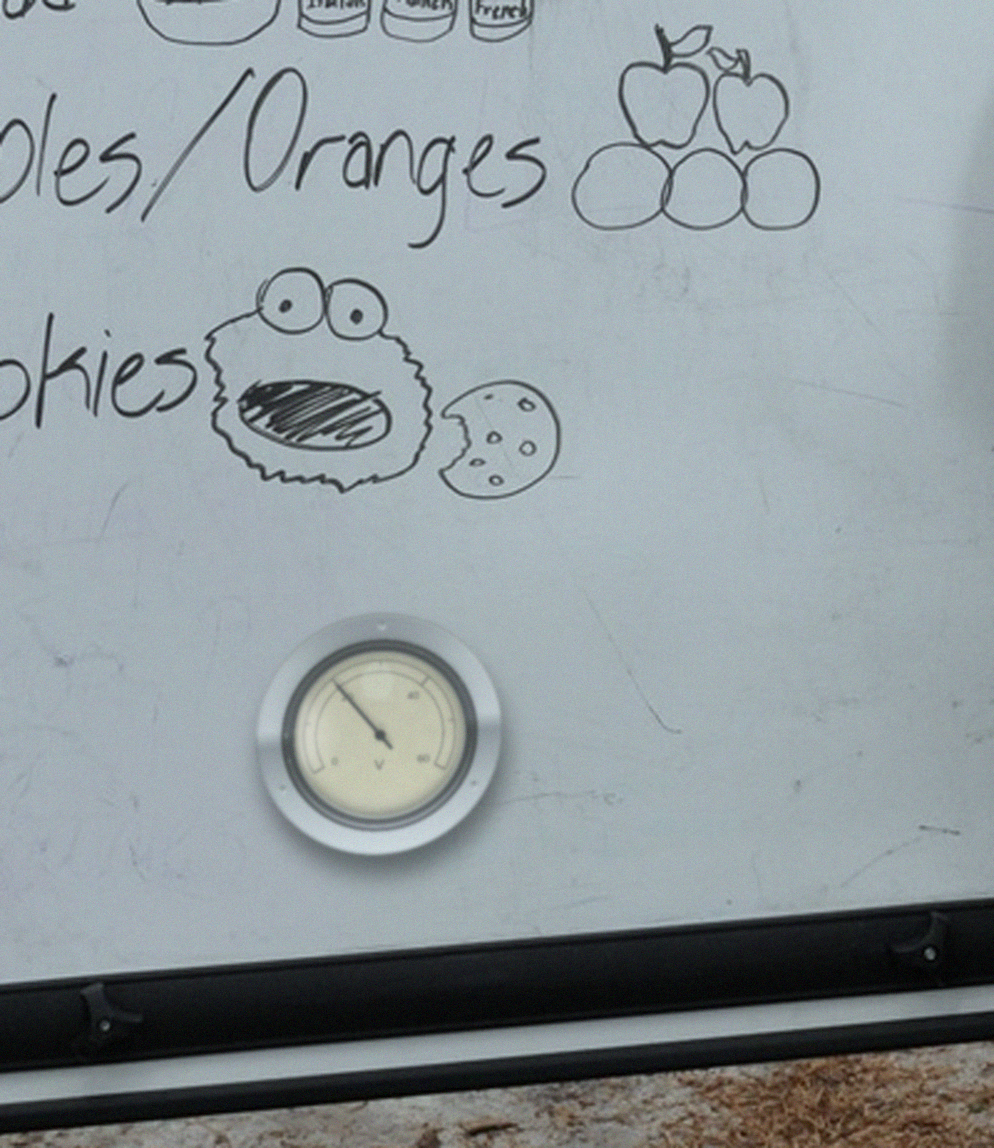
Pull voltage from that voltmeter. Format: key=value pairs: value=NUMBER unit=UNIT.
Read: value=20 unit=V
